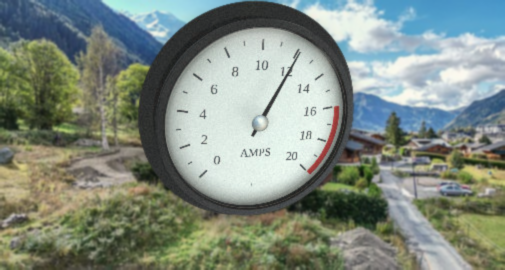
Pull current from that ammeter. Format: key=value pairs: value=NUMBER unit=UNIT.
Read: value=12 unit=A
